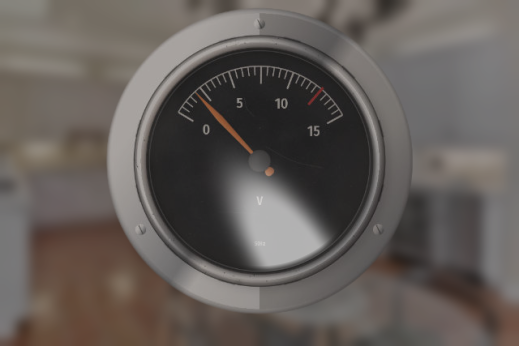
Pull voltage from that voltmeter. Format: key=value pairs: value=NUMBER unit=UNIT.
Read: value=2 unit=V
